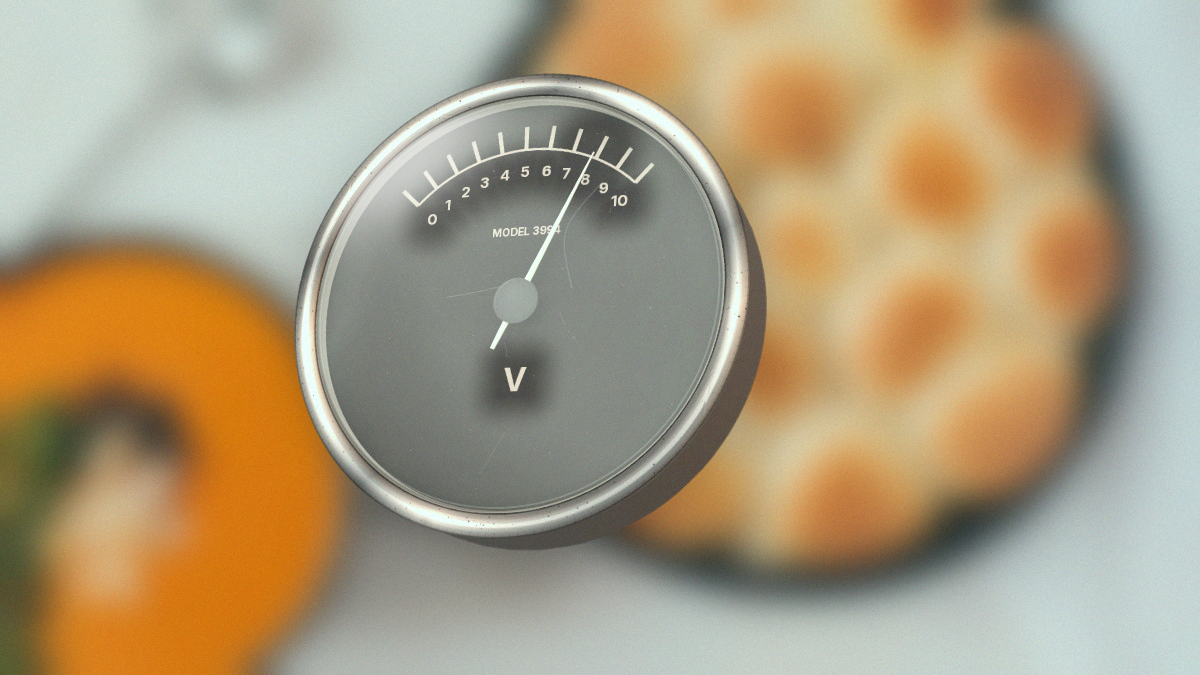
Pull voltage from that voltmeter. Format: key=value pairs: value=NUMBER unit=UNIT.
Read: value=8 unit=V
